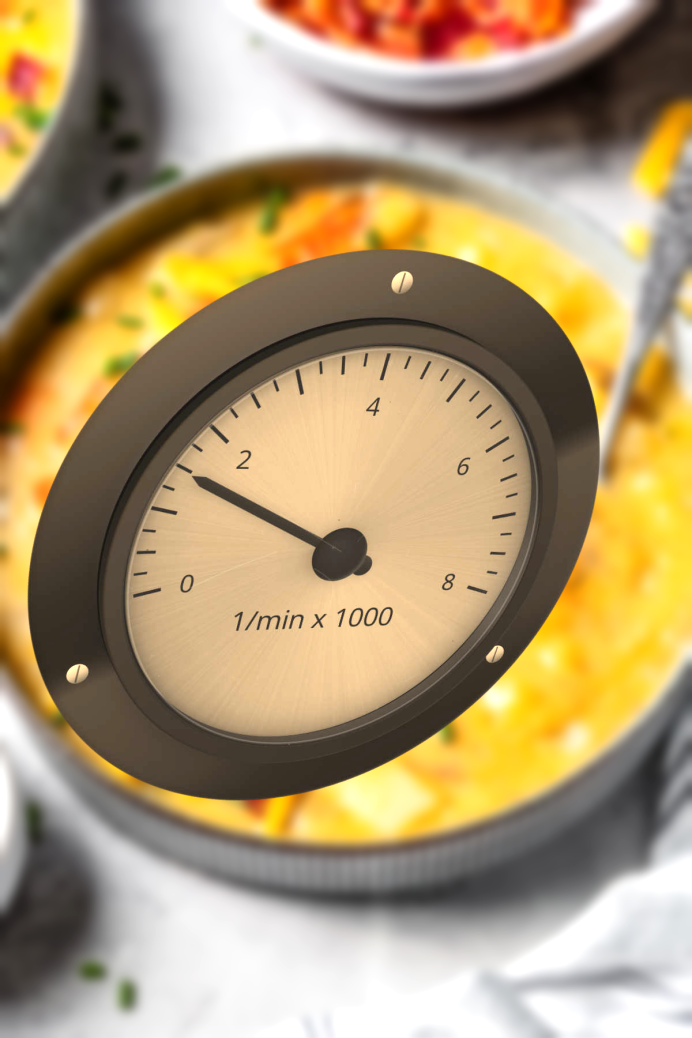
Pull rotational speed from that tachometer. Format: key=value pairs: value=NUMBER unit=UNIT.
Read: value=1500 unit=rpm
